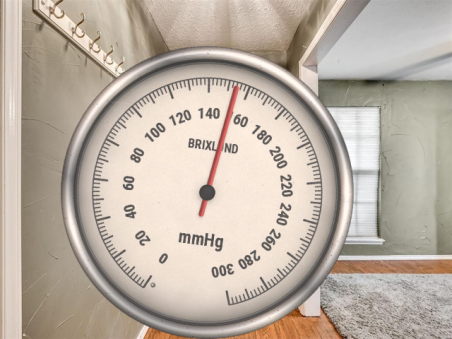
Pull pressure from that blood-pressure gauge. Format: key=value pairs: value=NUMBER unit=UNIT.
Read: value=154 unit=mmHg
